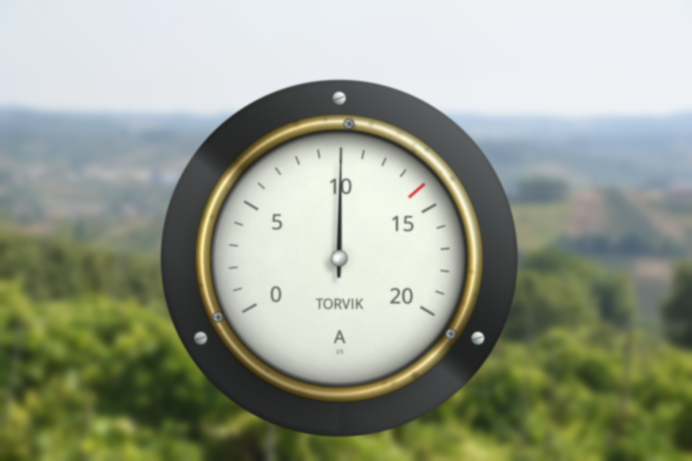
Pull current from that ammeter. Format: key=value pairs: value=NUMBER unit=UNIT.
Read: value=10 unit=A
